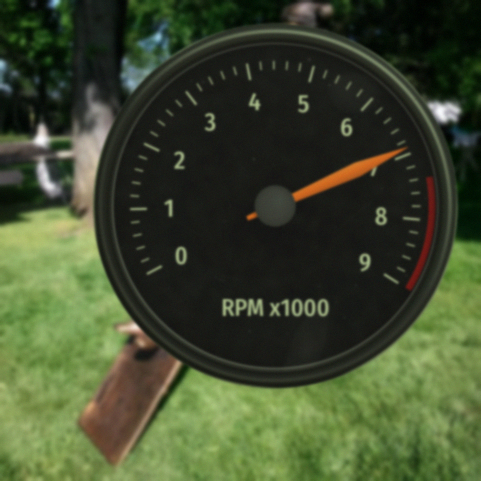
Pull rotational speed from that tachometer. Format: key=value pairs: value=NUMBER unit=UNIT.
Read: value=6900 unit=rpm
